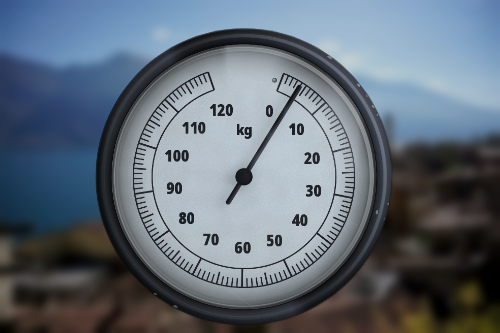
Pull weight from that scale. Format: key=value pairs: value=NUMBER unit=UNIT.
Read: value=4 unit=kg
